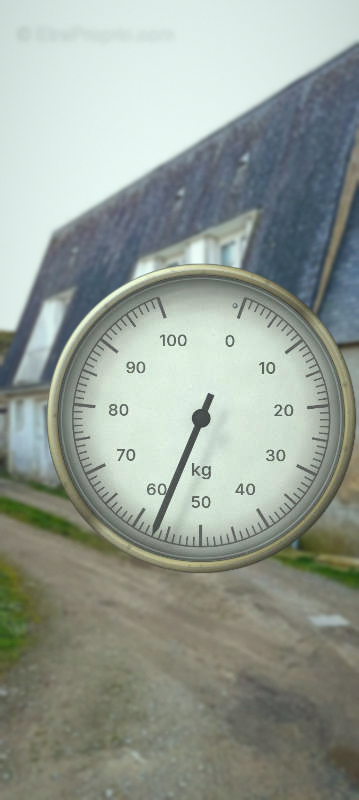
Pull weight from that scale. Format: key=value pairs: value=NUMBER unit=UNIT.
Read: value=57 unit=kg
